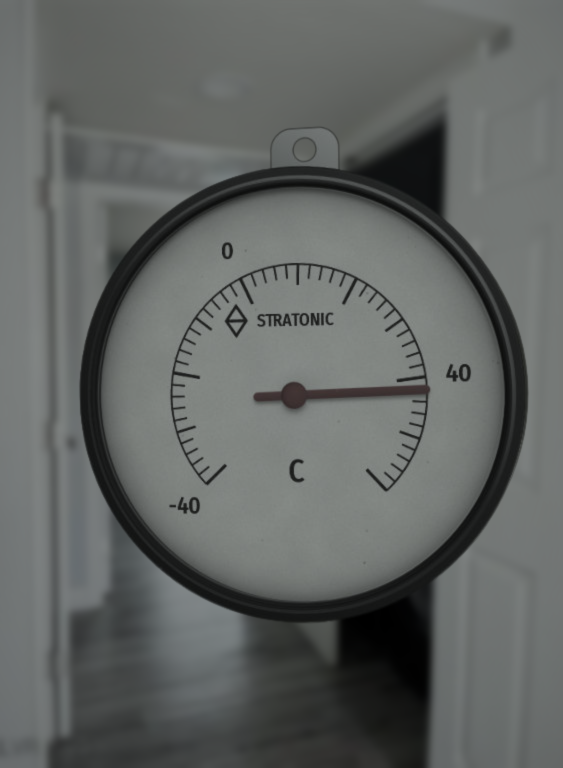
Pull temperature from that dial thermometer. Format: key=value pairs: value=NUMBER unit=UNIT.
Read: value=42 unit=°C
